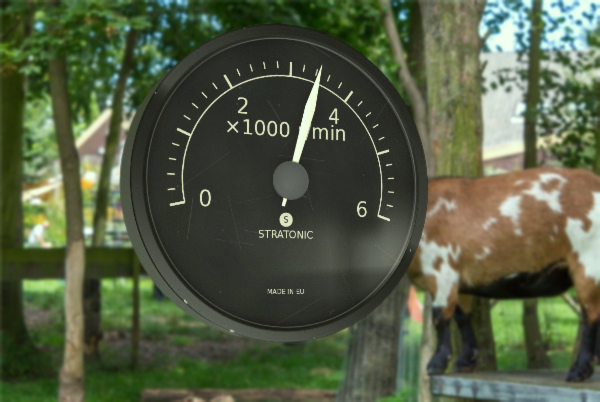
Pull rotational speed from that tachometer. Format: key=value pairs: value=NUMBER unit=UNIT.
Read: value=3400 unit=rpm
